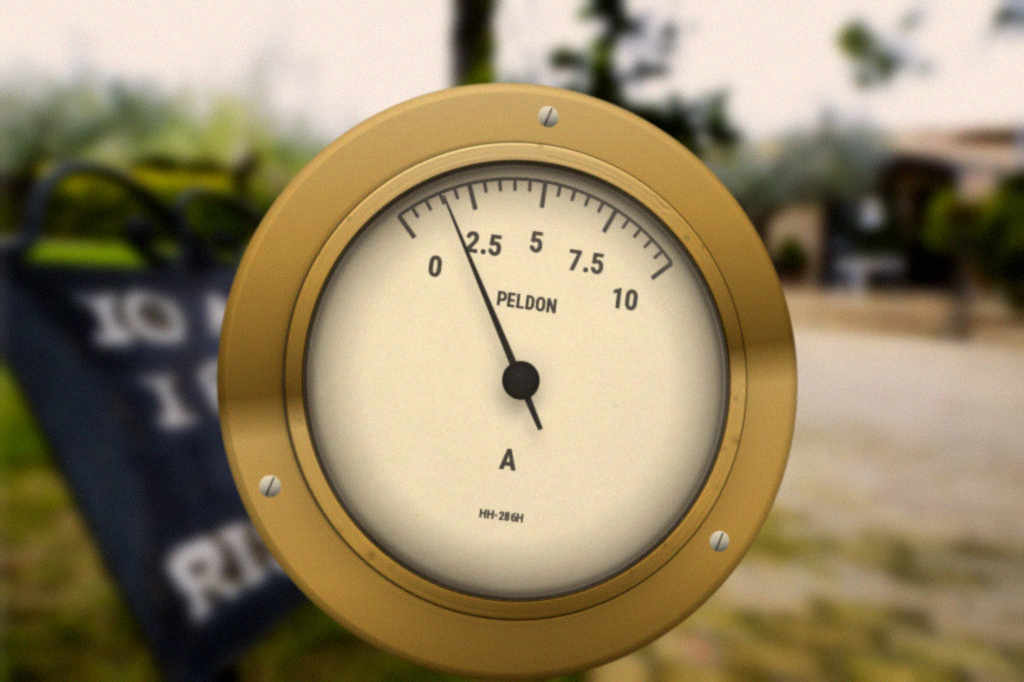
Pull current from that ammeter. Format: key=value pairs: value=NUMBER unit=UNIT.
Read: value=1.5 unit=A
